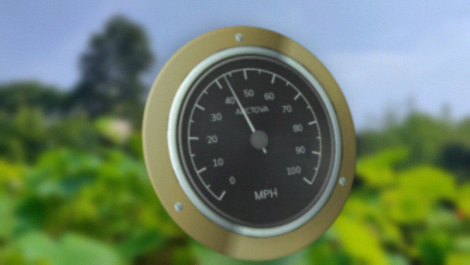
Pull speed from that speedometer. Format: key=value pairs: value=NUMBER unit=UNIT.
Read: value=42.5 unit=mph
